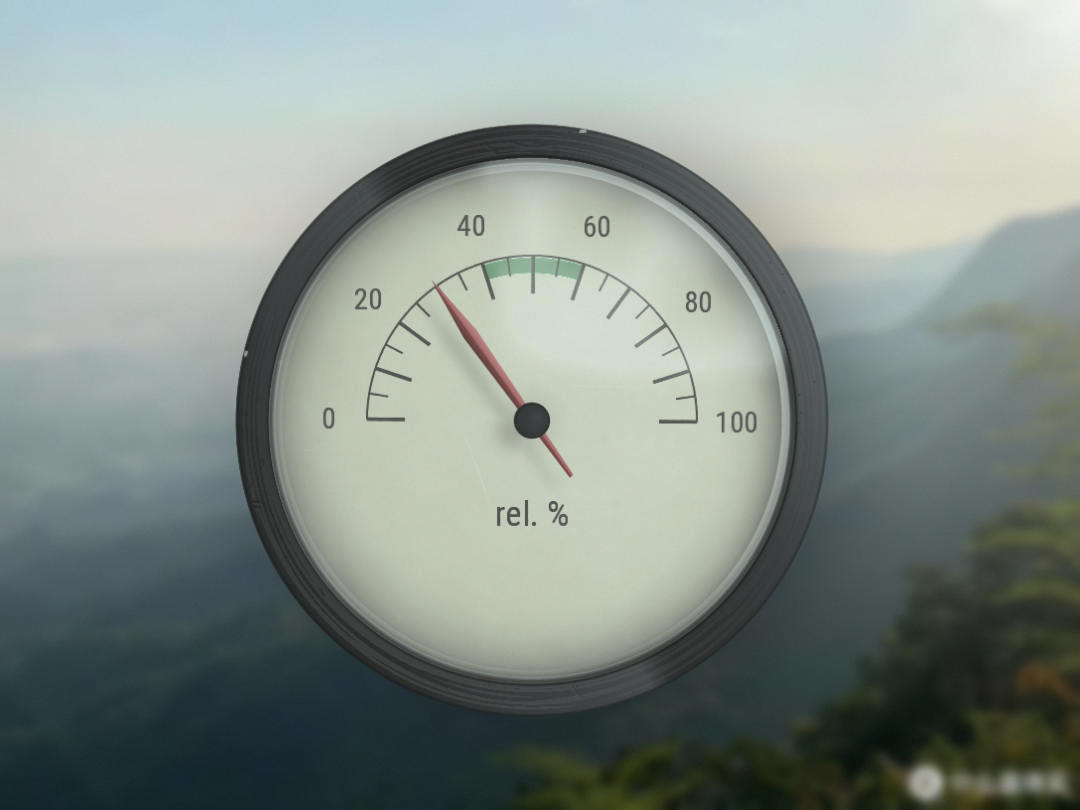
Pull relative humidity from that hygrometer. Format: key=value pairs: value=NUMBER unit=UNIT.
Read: value=30 unit=%
